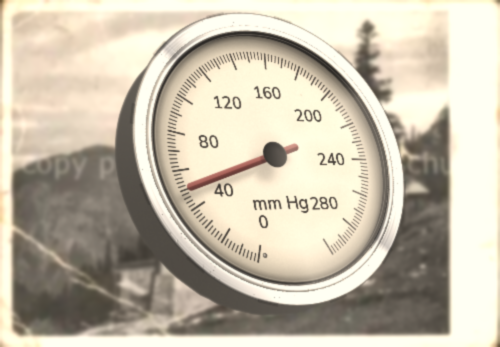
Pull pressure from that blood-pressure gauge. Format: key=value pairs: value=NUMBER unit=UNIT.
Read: value=50 unit=mmHg
